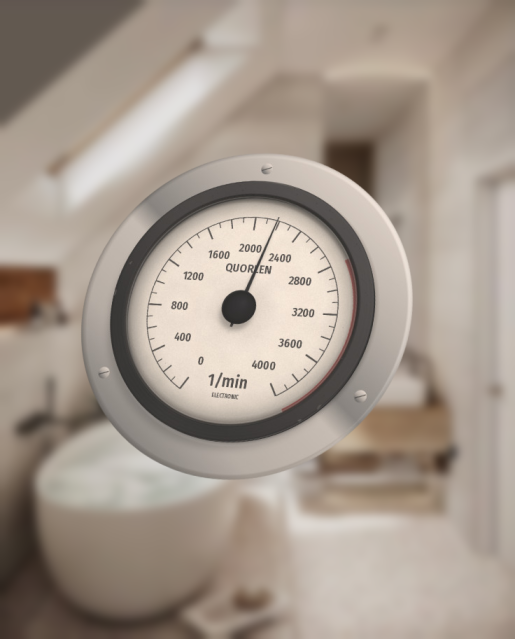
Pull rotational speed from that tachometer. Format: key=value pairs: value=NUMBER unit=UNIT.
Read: value=2200 unit=rpm
